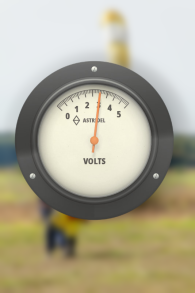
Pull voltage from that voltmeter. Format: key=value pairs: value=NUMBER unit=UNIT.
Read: value=3 unit=V
